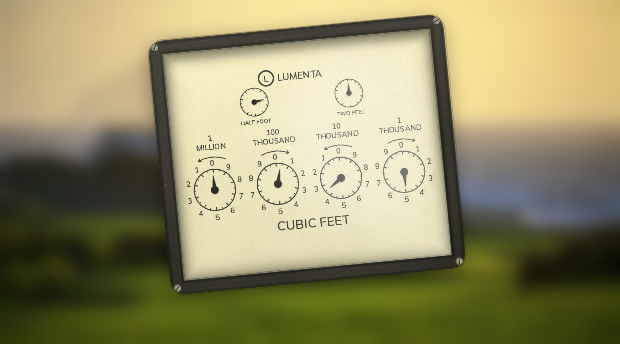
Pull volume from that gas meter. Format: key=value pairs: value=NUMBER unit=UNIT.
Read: value=3500 unit=ft³
